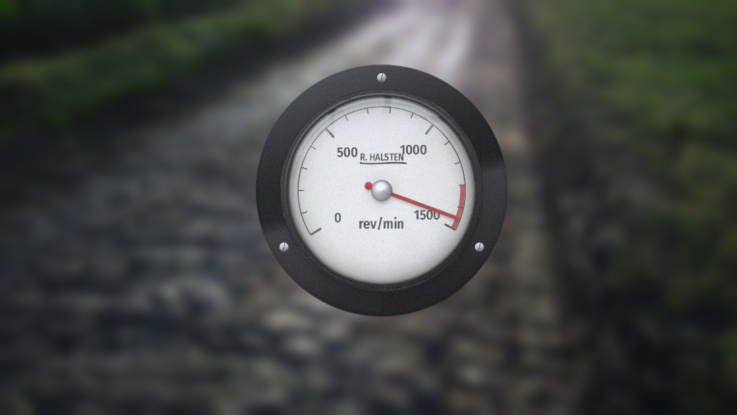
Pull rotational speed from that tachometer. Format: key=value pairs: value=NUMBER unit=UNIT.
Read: value=1450 unit=rpm
